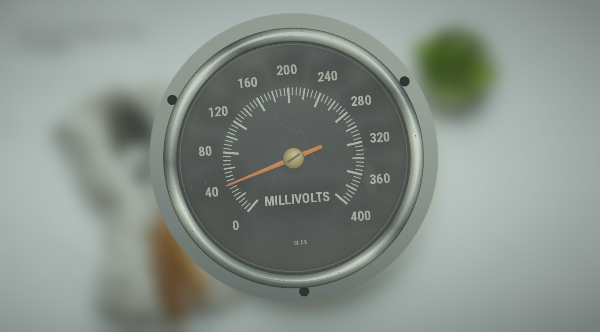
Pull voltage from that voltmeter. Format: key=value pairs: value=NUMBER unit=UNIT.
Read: value=40 unit=mV
